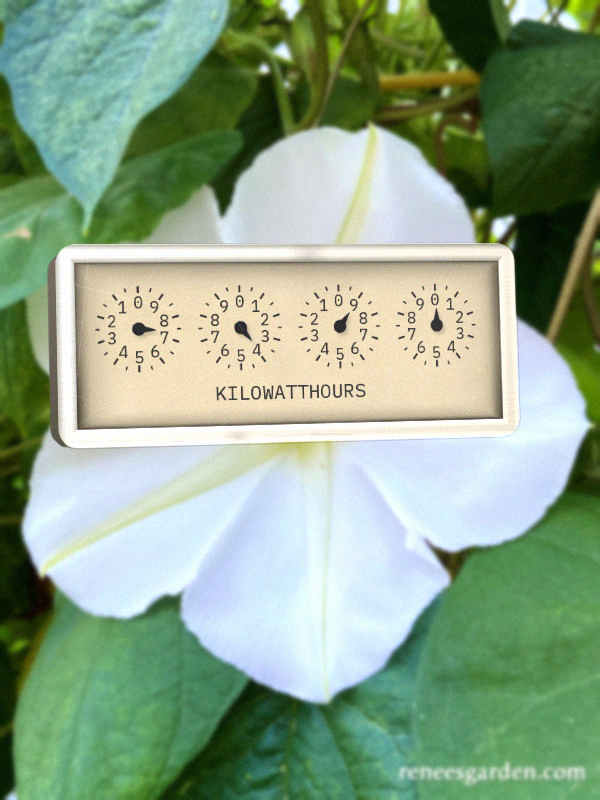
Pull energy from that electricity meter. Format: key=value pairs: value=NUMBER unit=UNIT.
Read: value=7390 unit=kWh
